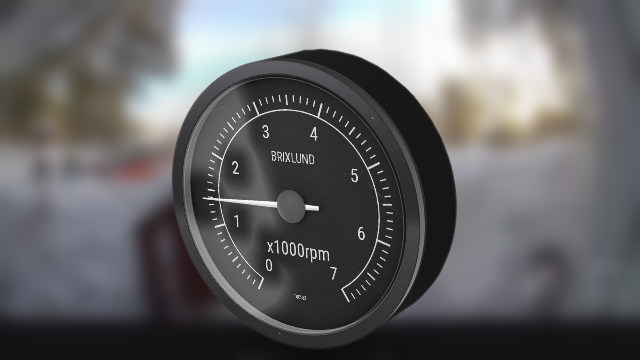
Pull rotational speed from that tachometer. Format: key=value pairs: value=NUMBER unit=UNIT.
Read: value=1400 unit=rpm
